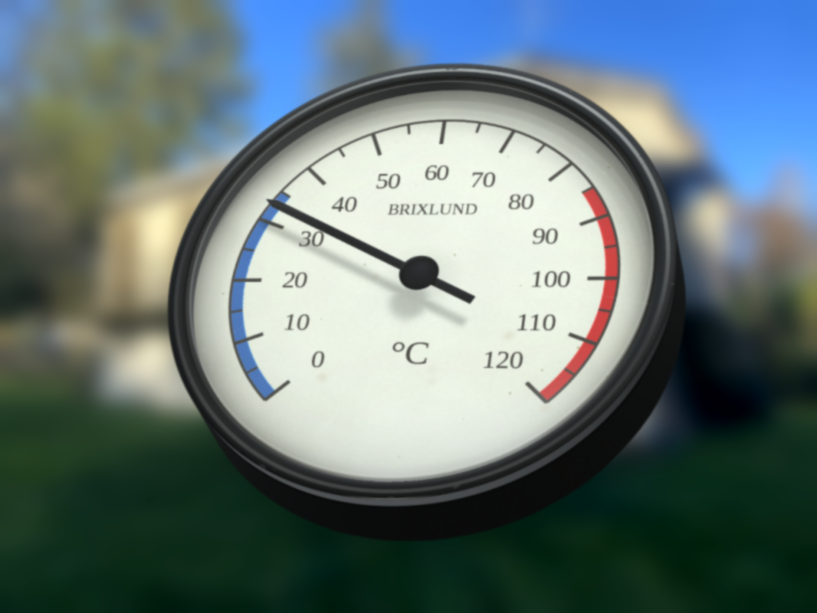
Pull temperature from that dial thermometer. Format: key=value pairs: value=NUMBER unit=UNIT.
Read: value=32.5 unit=°C
